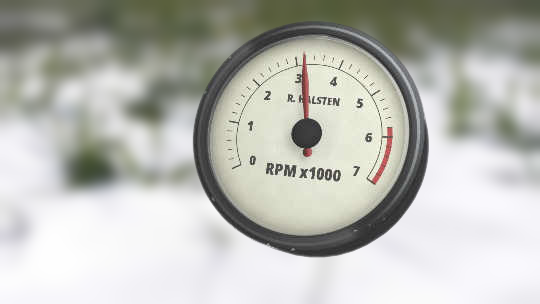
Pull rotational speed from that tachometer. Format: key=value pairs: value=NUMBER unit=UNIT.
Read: value=3200 unit=rpm
